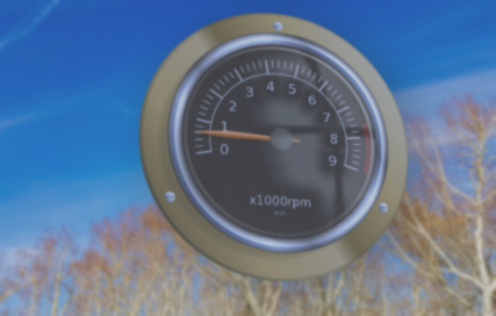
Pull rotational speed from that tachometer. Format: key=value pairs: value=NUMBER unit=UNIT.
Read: value=600 unit=rpm
